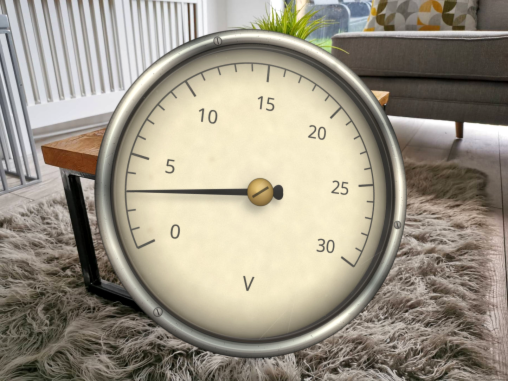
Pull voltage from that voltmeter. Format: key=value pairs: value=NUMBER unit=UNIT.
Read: value=3 unit=V
